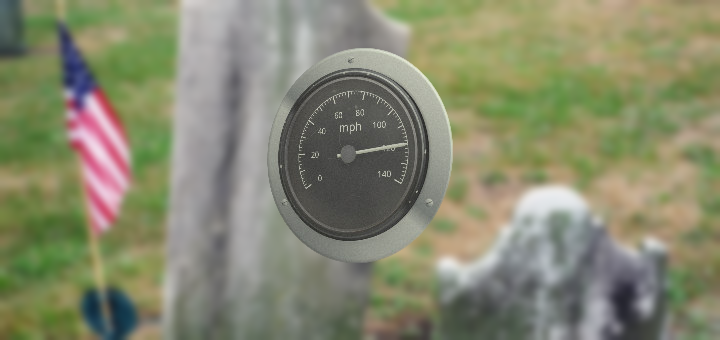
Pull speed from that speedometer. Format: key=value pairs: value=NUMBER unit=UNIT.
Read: value=120 unit=mph
